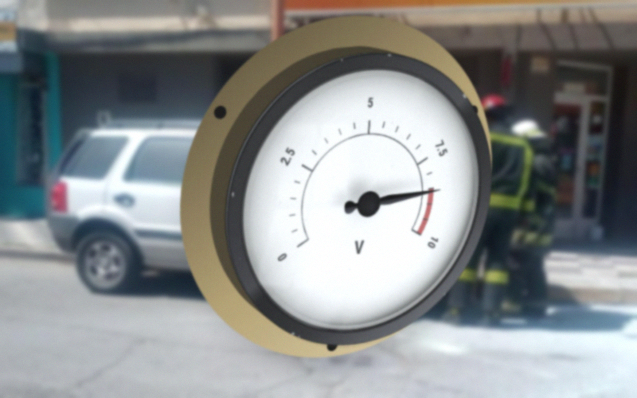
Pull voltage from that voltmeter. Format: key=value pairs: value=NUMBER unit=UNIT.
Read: value=8.5 unit=V
